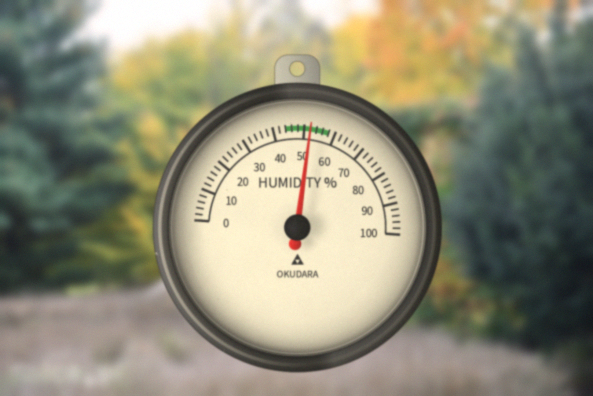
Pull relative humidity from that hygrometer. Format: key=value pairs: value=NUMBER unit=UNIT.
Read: value=52 unit=%
